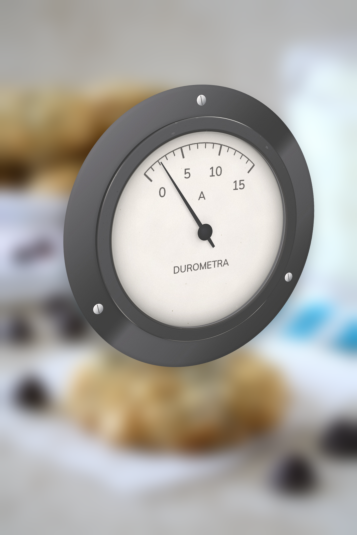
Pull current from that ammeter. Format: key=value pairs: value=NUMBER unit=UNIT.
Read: value=2 unit=A
